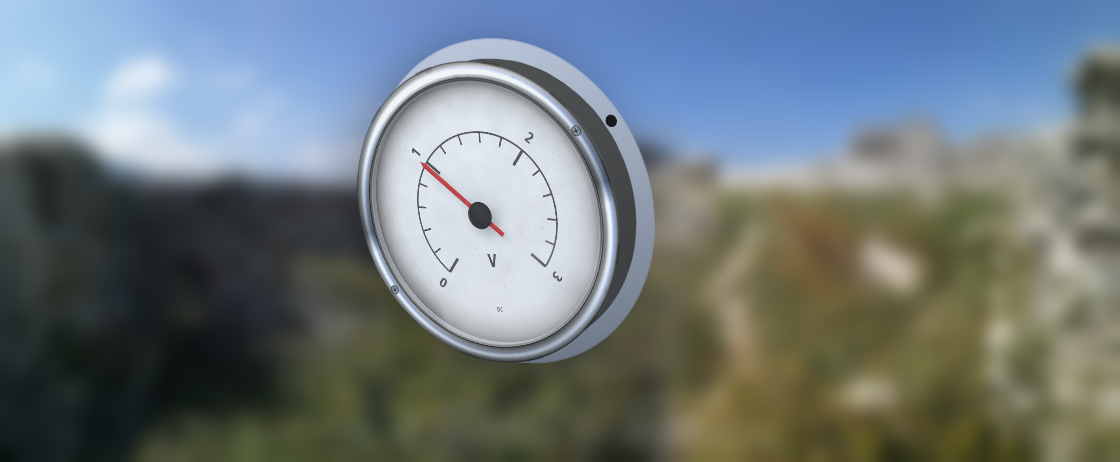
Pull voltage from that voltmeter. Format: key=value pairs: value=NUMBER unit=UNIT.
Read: value=1 unit=V
